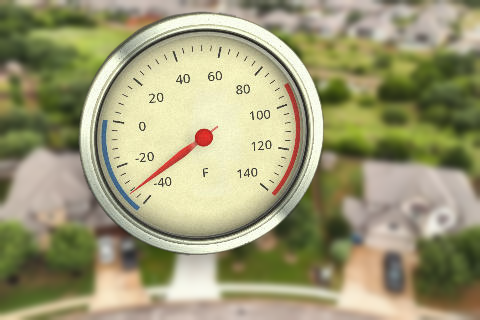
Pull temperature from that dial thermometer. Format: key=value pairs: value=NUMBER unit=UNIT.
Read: value=-32 unit=°F
